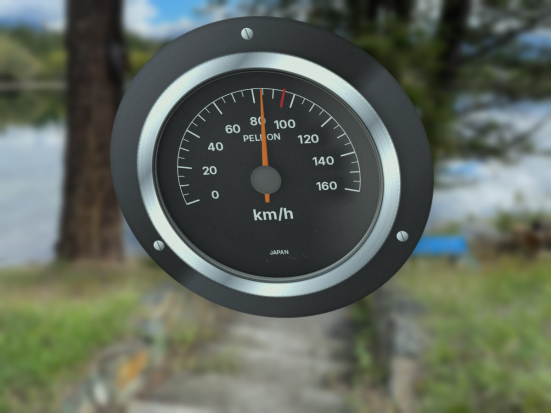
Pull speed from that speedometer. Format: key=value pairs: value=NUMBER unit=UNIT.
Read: value=85 unit=km/h
